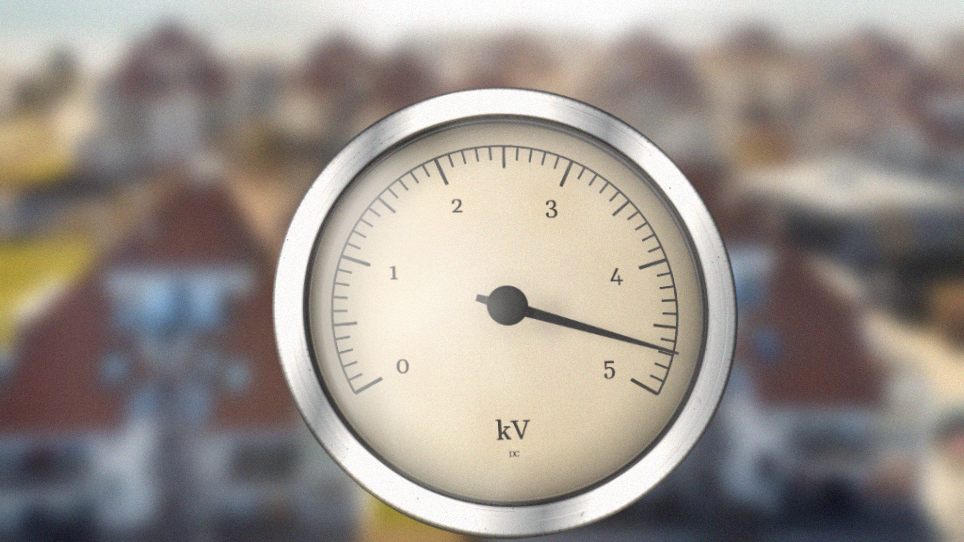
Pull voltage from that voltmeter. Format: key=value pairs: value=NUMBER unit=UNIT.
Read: value=4.7 unit=kV
